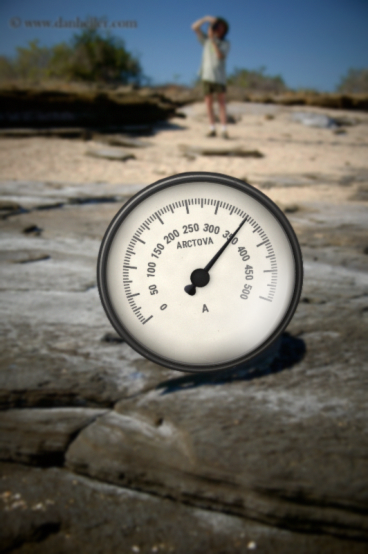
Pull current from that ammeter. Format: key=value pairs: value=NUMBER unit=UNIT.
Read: value=350 unit=A
